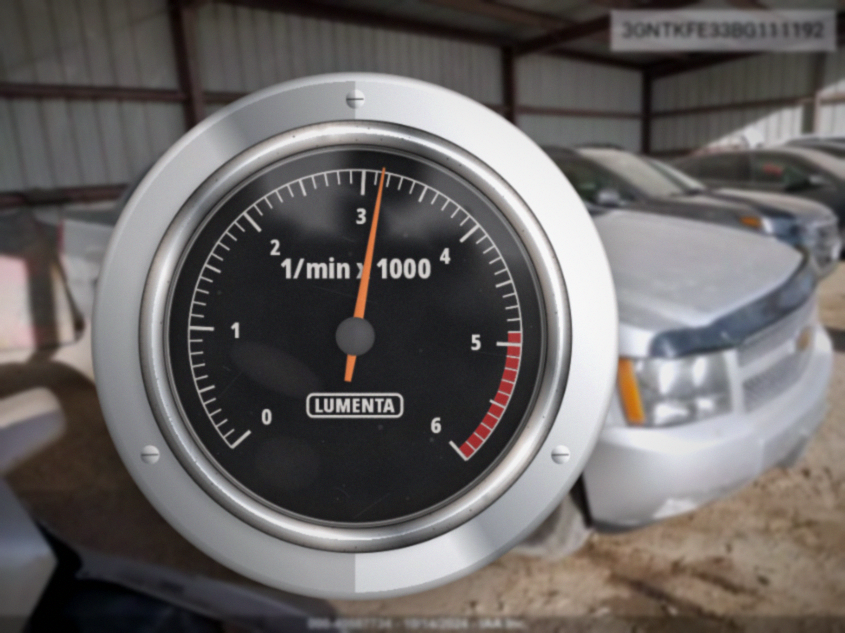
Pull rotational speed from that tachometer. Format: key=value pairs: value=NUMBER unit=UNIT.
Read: value=3150 unit=rpm
